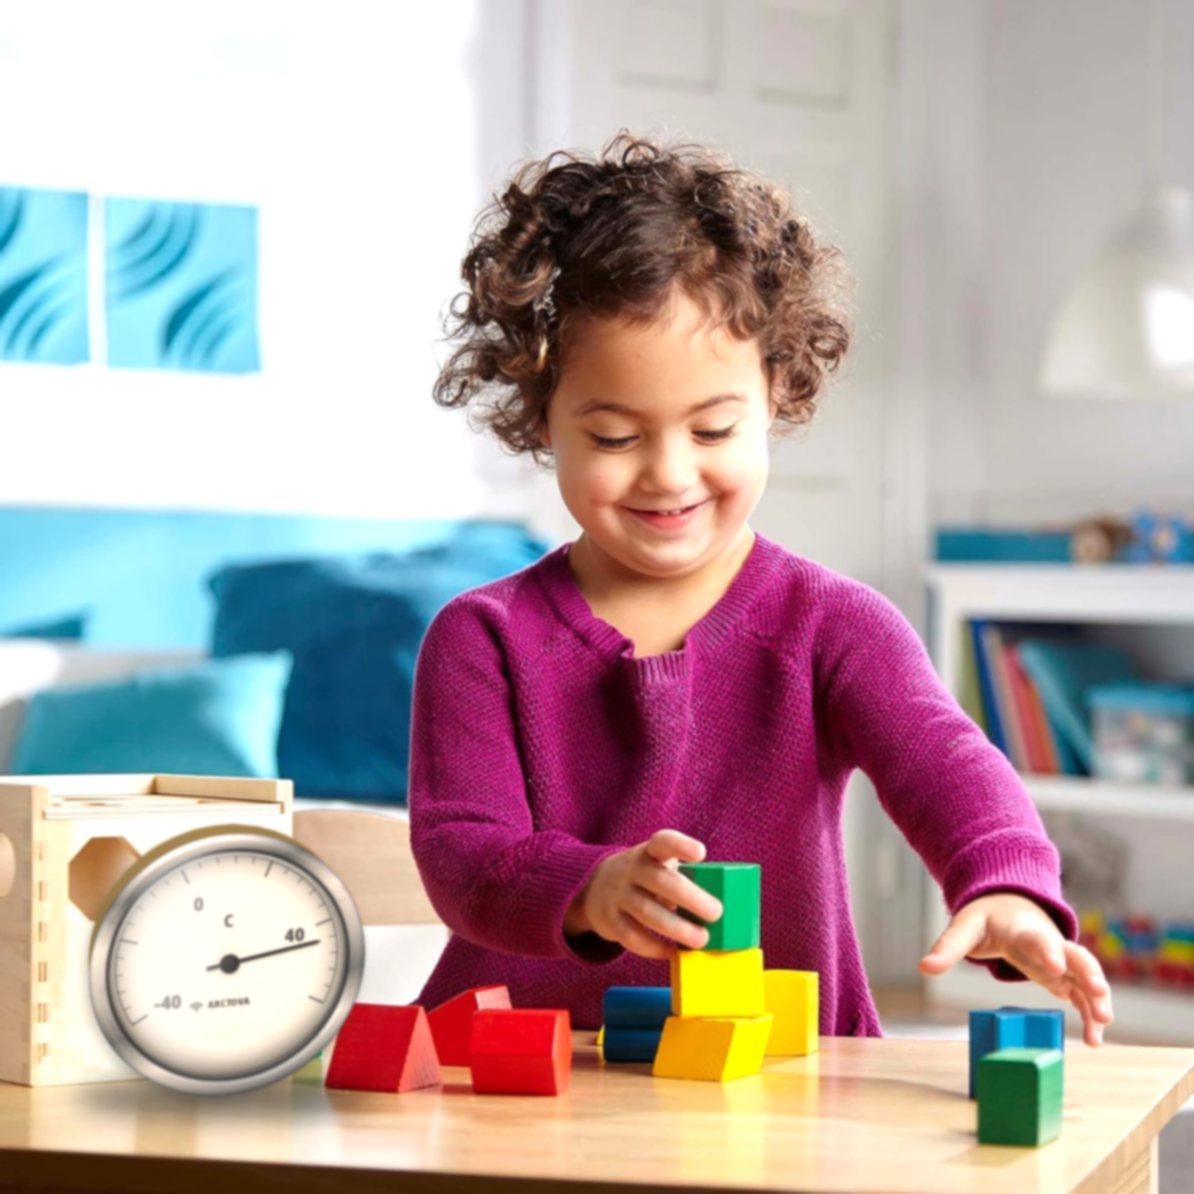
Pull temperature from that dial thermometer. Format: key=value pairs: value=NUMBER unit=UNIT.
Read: value=44 unit=°C
